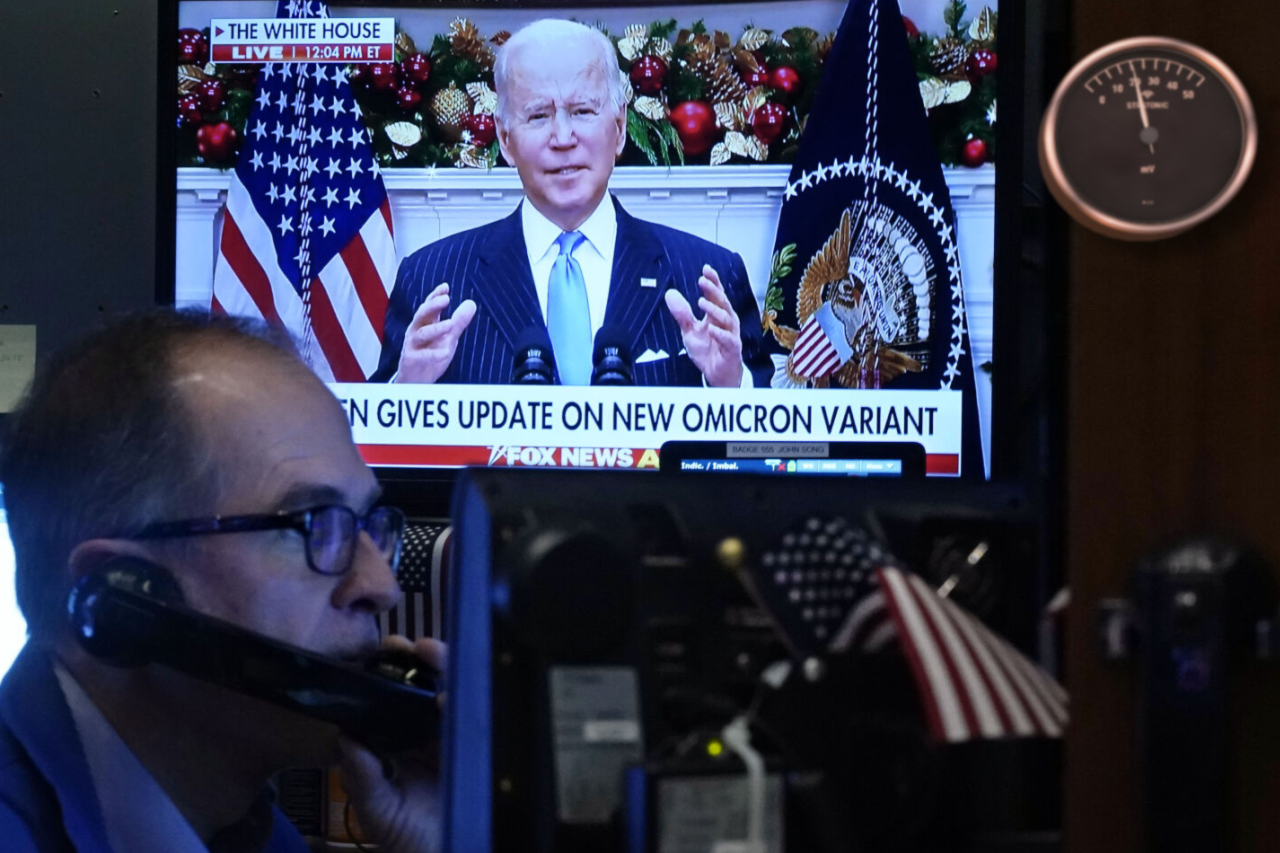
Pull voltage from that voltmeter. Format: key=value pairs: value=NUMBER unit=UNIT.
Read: value=20 unit=mV
